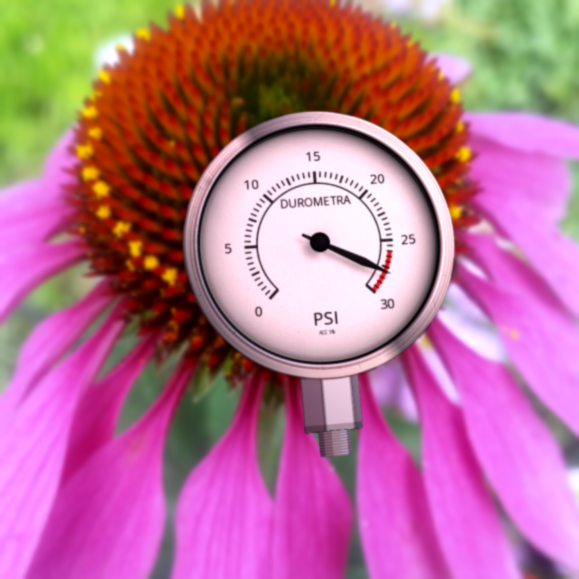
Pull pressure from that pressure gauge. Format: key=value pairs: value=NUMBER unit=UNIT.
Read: value=28 unit=psi
